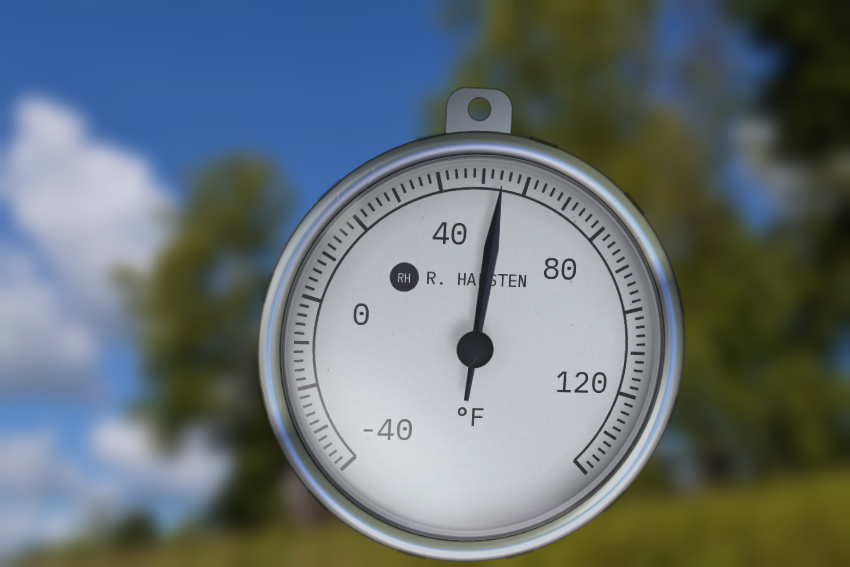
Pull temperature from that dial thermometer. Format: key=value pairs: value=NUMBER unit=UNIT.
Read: value=54 unit=°F
